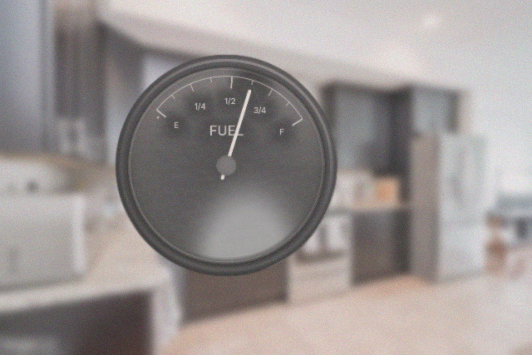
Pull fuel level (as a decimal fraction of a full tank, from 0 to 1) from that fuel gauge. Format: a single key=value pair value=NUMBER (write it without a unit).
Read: value=0.625
